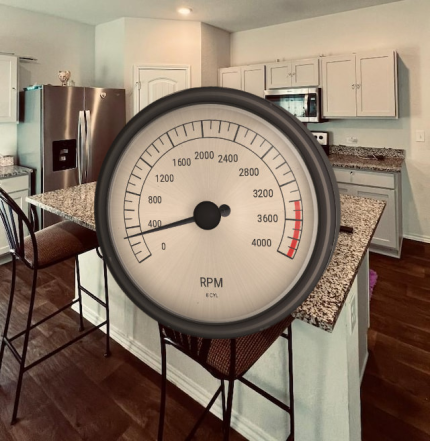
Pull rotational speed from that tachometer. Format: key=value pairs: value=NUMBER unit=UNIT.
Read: value=300 unit=rpm
